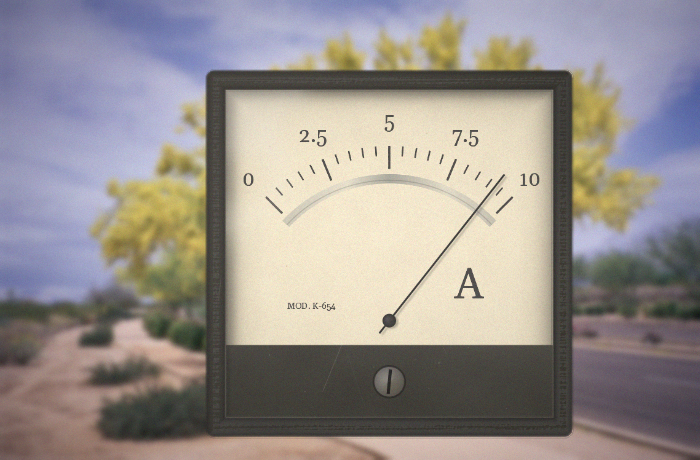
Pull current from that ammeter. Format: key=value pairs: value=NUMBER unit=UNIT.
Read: value=9.25 unit=A
